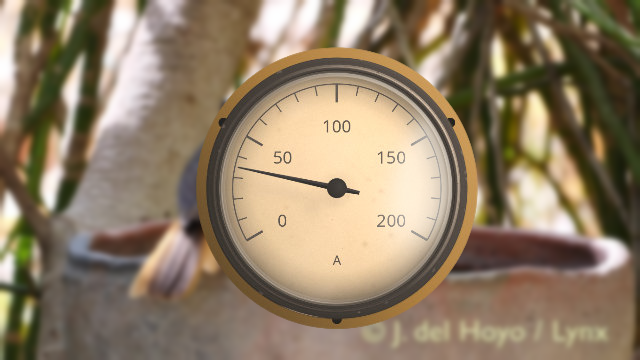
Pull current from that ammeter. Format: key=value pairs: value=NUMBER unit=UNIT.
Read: value=35 unit=A
